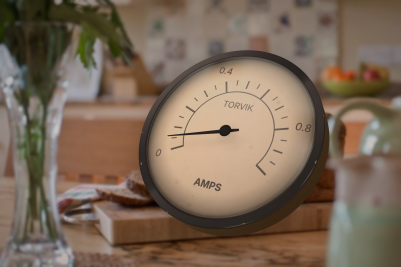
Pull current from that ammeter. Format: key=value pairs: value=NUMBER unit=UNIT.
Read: value=0.05 unit=A
